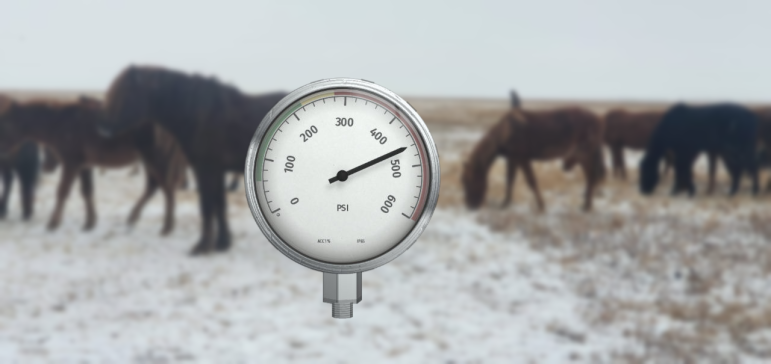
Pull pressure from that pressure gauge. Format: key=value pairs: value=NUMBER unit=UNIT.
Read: value=460 unit=psi
